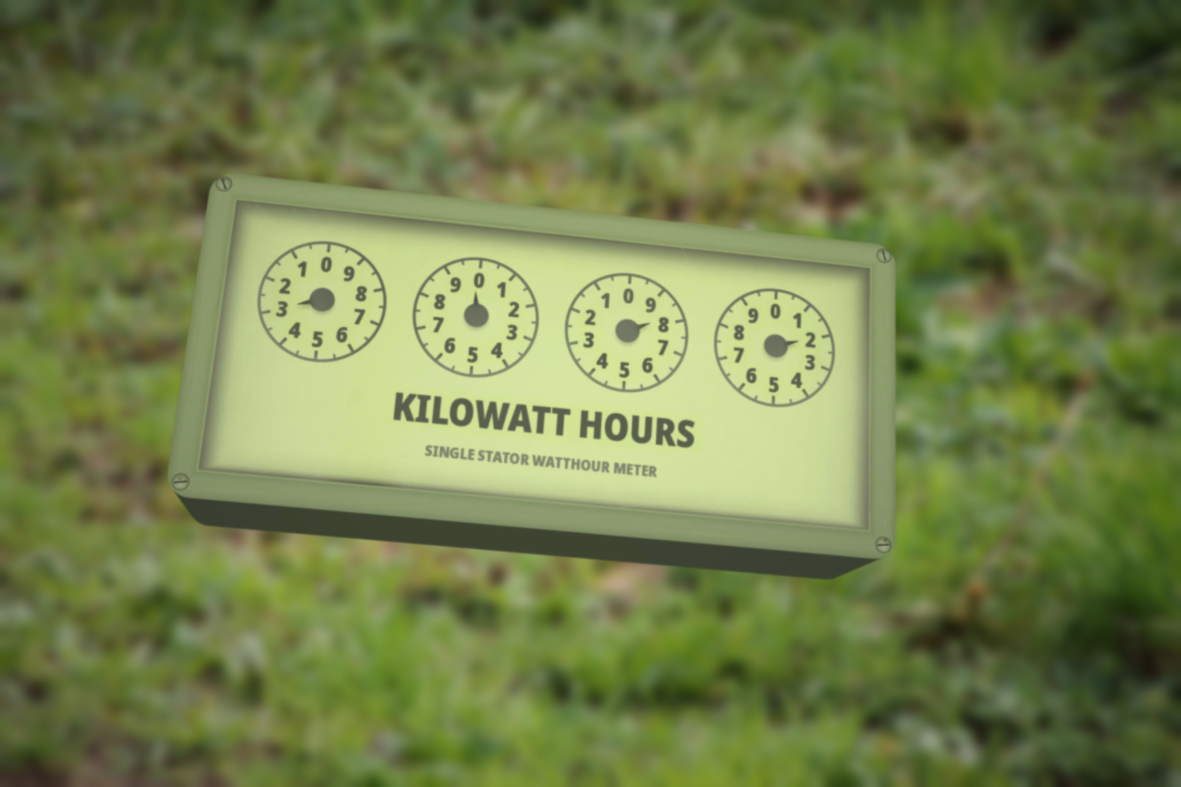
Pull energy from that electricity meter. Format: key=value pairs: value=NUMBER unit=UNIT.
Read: value=2982 unit=kWh
